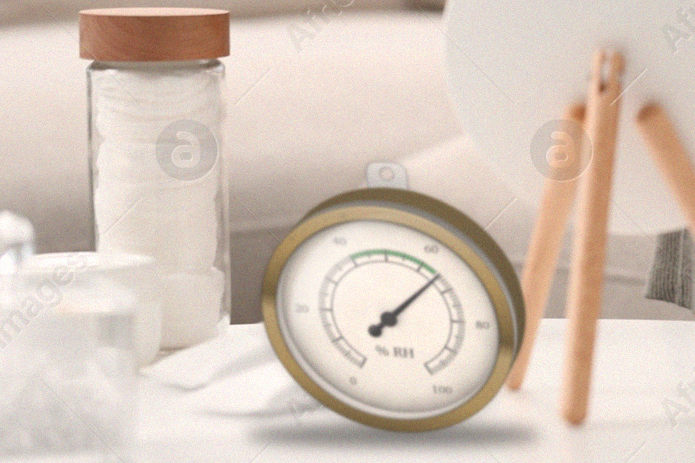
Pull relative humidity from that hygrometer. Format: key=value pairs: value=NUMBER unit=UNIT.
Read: value=65 unit=%
